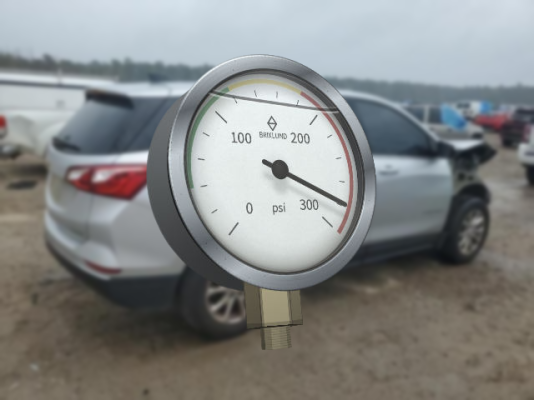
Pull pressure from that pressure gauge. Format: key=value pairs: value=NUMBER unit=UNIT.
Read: value=280 unit=psi
